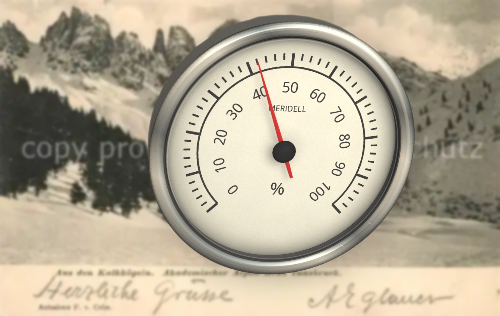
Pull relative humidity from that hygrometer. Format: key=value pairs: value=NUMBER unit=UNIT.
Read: value=42 unit=%
